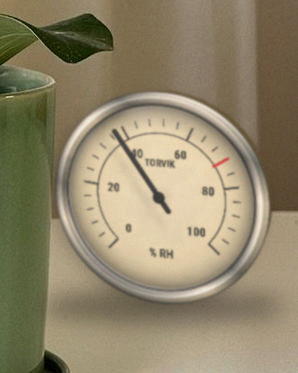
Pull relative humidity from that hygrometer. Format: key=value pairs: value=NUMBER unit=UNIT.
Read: value=38 unit=%
